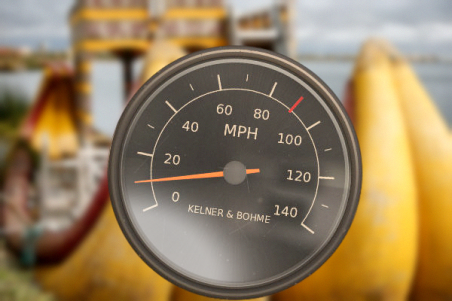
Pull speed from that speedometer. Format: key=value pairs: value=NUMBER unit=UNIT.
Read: value=10 unit=mph
